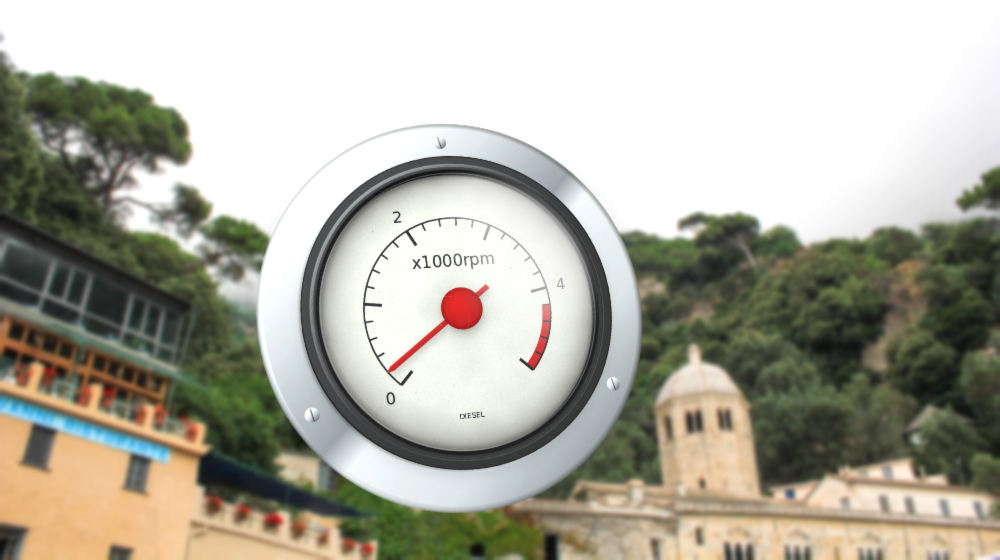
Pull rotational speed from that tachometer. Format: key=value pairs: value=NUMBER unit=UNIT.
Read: value=200 unit=rpm
